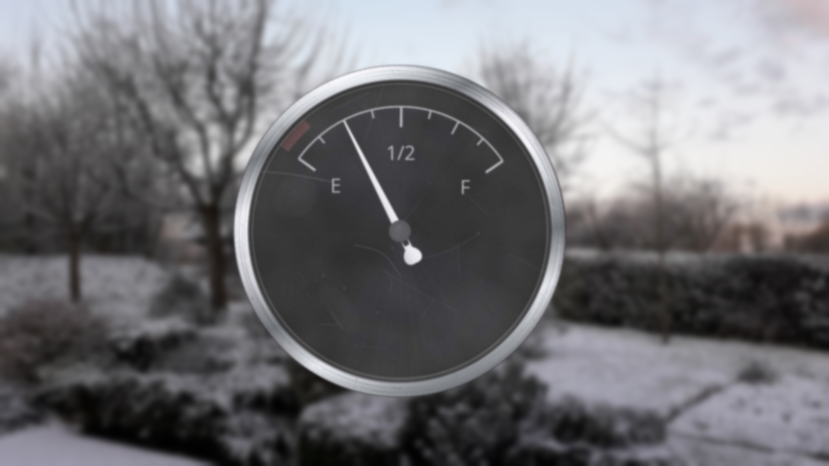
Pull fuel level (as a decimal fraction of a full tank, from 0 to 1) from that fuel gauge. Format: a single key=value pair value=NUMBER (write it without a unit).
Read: value=0.25
